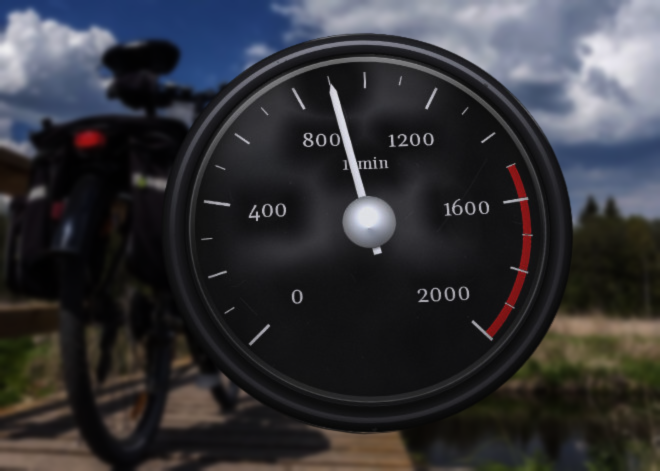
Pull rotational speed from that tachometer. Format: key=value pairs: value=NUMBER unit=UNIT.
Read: value=900 unit=rpm
